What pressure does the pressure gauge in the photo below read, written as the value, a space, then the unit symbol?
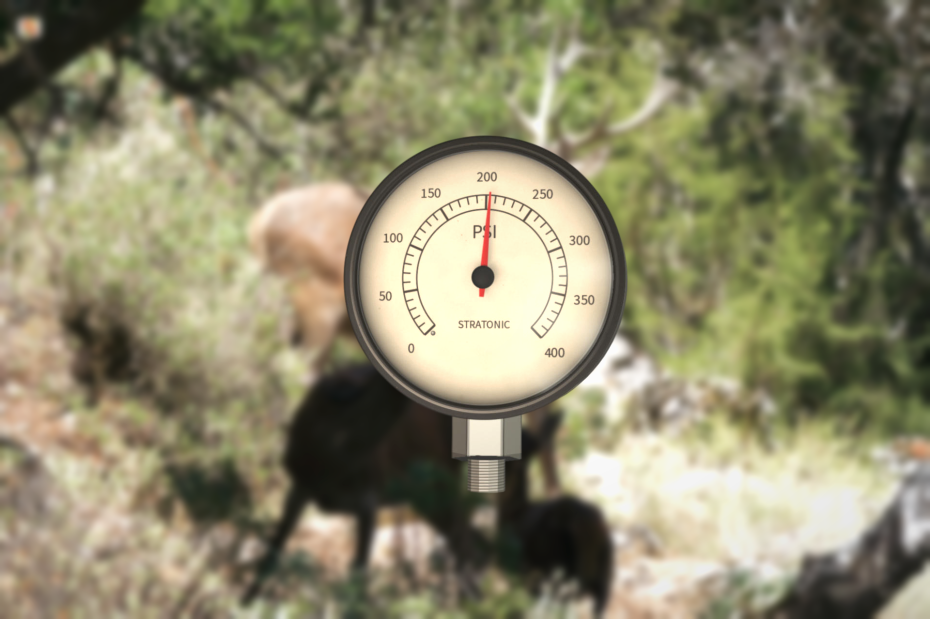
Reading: 205 psi
